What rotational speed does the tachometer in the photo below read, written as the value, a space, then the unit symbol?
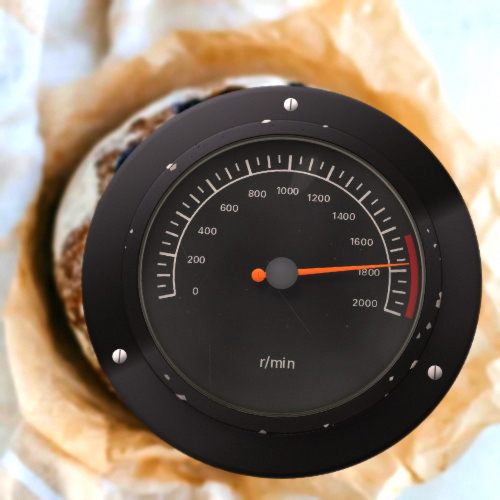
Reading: 1775 rpm
